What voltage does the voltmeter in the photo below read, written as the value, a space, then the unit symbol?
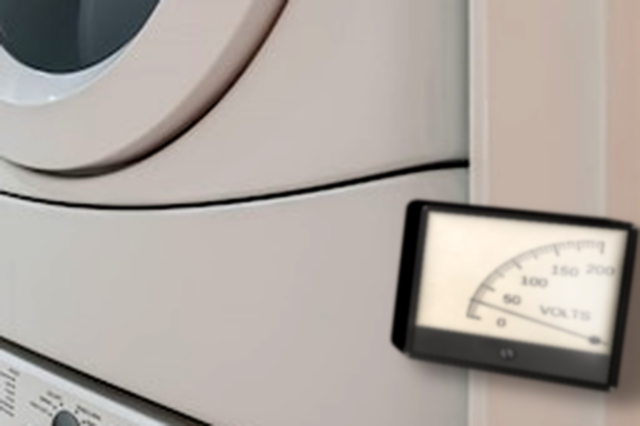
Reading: 25 V
